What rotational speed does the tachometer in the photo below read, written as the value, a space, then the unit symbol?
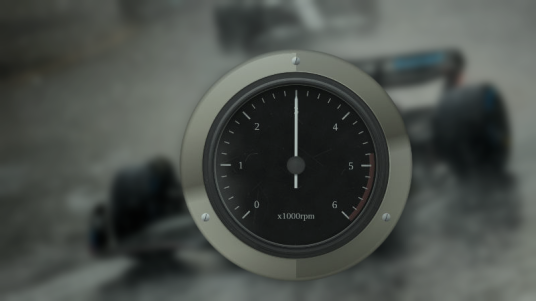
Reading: 3000 rpm
